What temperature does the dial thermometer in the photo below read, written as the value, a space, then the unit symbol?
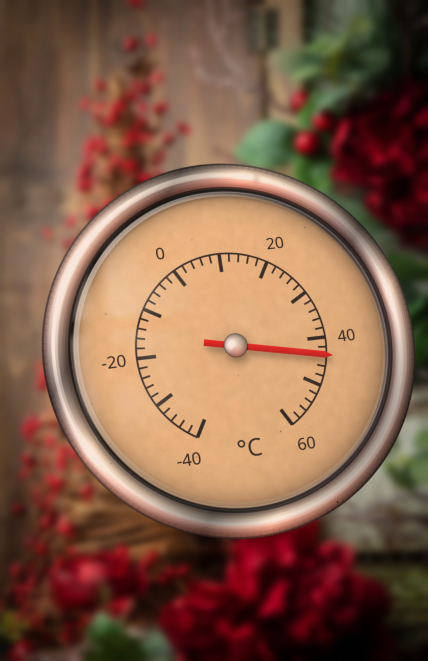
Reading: 44 °C
